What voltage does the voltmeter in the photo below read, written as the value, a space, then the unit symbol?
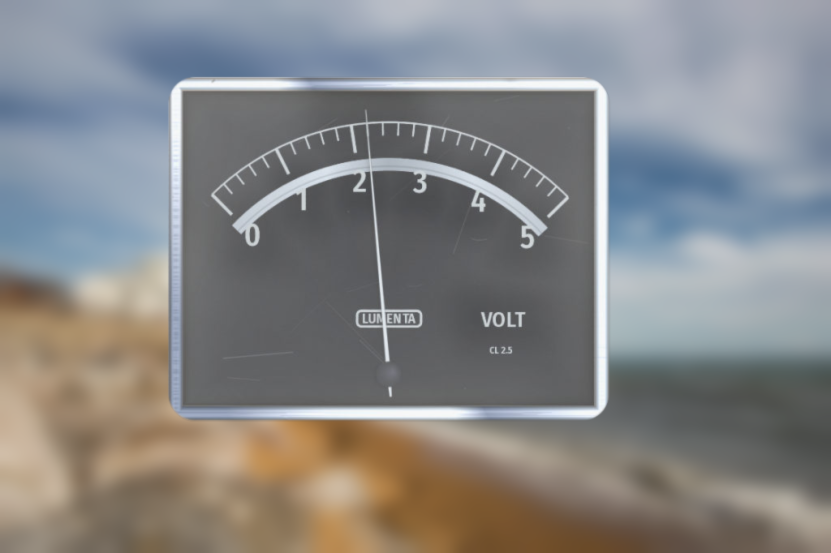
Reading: 2.2 V
